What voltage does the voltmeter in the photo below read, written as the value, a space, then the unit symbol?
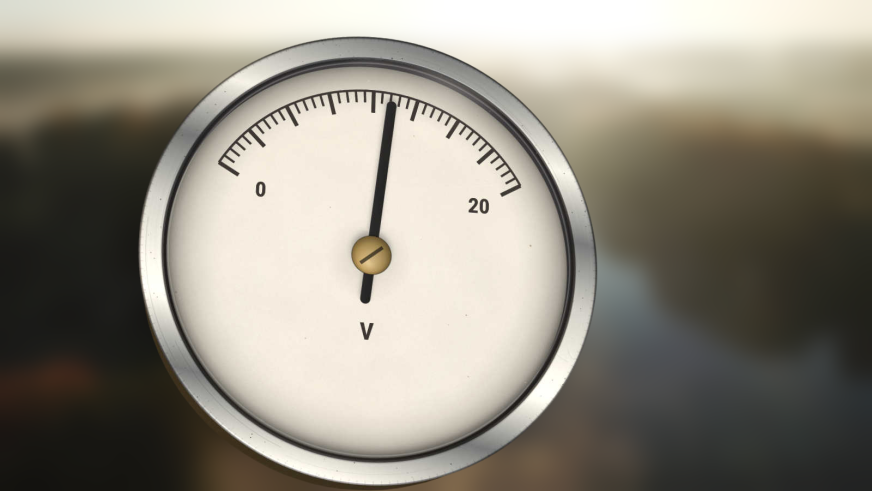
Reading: 11 V
